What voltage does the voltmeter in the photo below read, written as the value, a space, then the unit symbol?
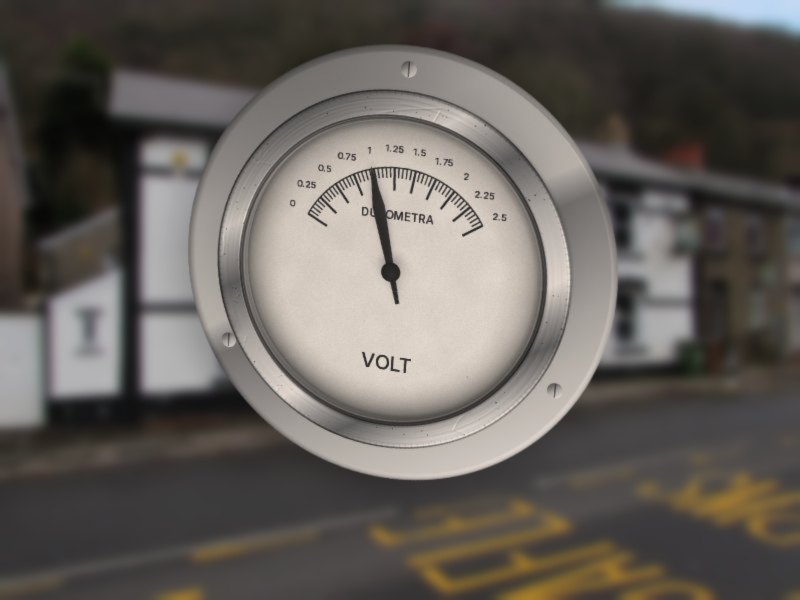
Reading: 1 V
